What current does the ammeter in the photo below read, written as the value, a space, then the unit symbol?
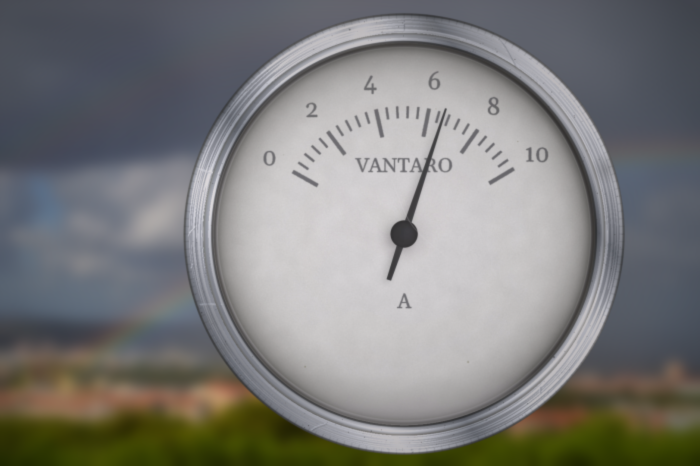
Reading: 6.6 A
